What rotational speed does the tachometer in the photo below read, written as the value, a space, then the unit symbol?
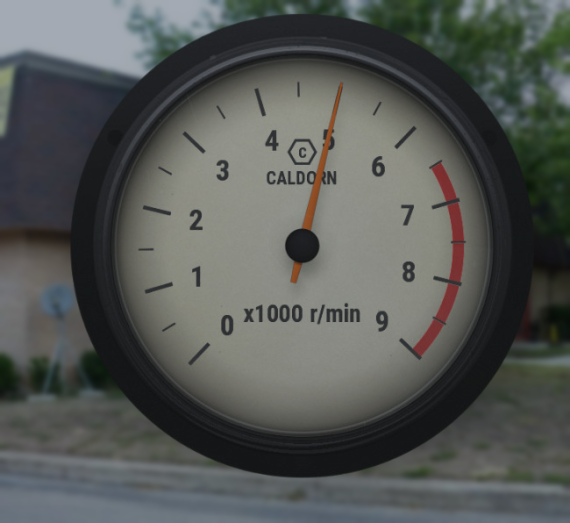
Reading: 5000 rpm
